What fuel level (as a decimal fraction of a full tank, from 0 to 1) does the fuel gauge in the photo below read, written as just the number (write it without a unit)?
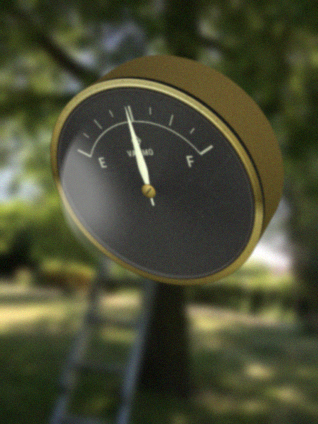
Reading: 0.5
